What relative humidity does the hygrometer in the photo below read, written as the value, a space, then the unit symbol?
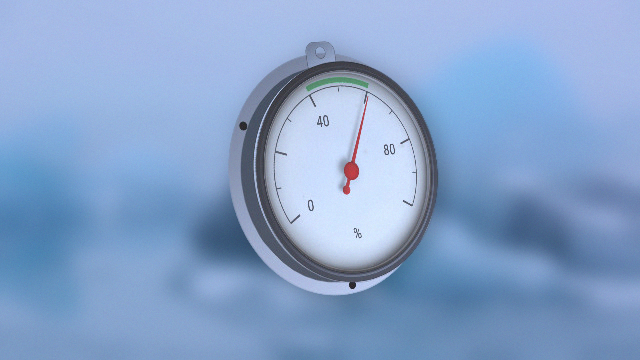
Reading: 60 %
